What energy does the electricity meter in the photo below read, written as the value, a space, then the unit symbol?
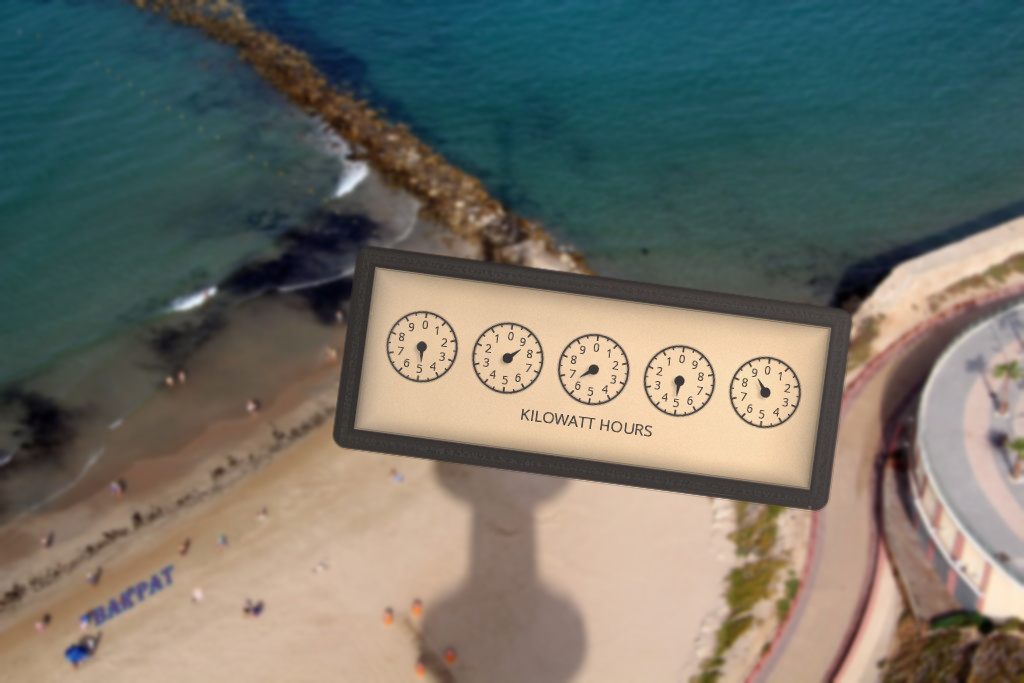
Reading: 48649 kWh
